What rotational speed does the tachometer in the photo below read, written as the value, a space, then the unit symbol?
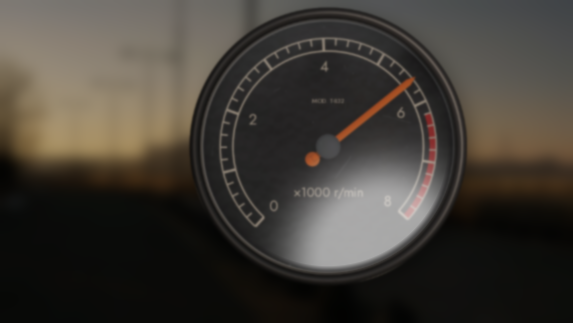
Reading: 5600 rpm
